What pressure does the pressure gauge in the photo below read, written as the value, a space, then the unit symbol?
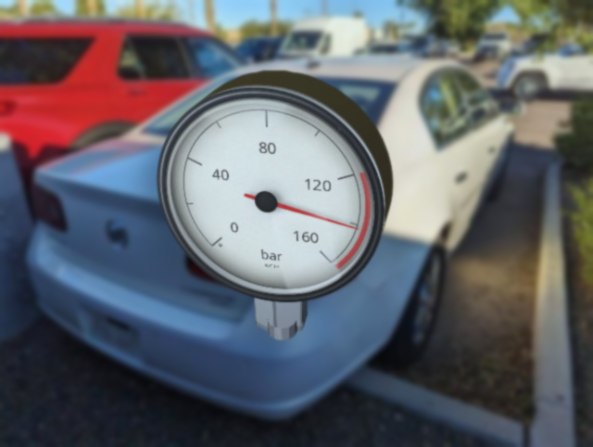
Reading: 140 bar
